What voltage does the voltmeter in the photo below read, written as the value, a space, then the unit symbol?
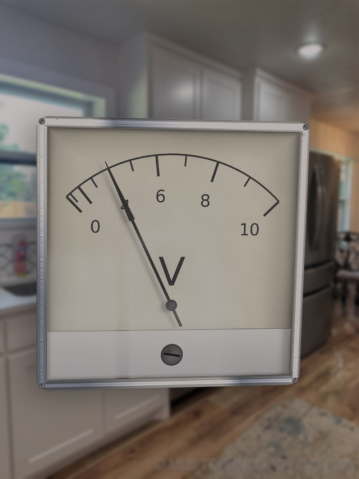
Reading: 4 V
